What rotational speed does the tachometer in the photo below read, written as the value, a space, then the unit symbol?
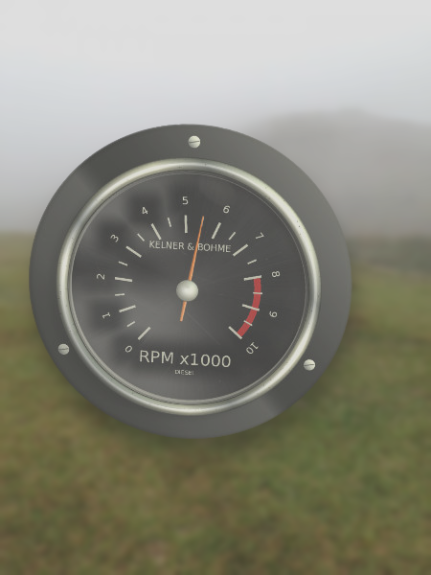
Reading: 5500 rpm
